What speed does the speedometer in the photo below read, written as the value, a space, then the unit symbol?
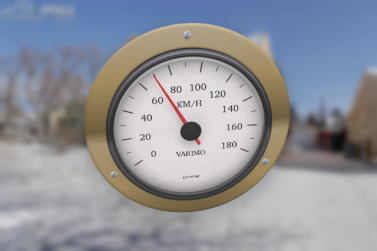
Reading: 70 km/h
